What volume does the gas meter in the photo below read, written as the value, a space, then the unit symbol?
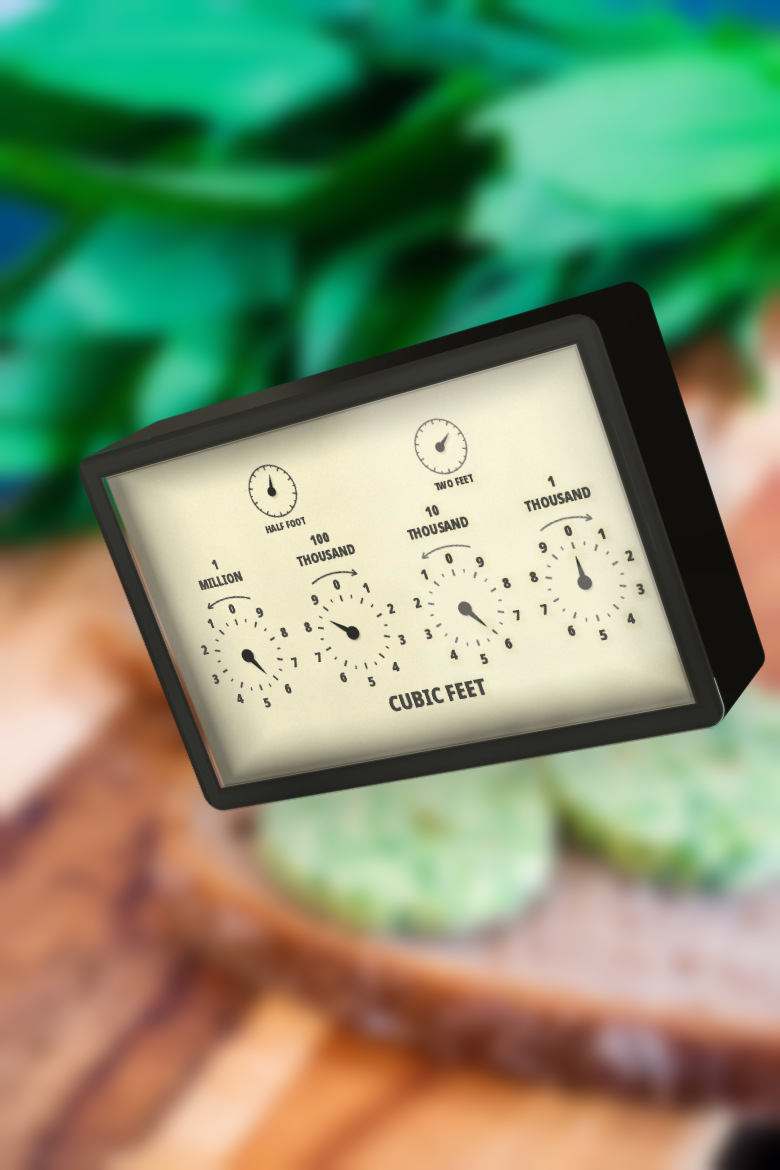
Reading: 586000 ft³
